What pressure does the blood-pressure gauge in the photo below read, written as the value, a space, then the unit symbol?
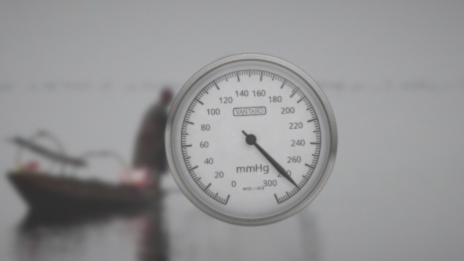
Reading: 280 mmHg
